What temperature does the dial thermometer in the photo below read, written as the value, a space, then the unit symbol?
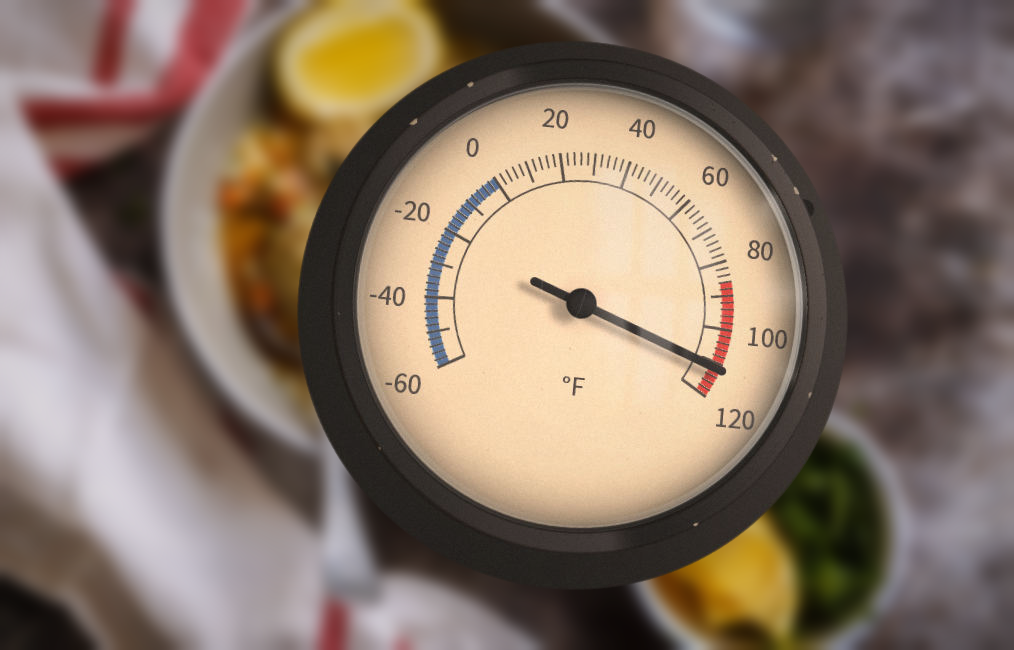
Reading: 112 °F
